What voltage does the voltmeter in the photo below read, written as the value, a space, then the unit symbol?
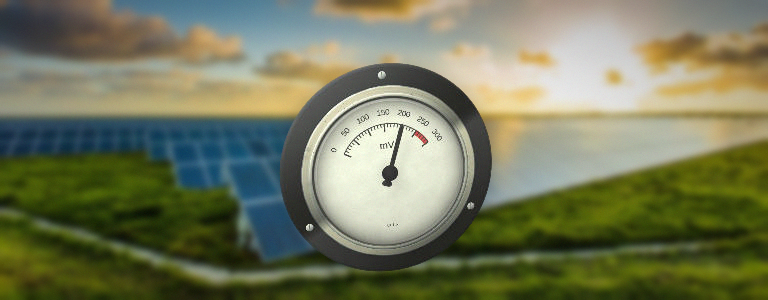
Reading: 200 mV
